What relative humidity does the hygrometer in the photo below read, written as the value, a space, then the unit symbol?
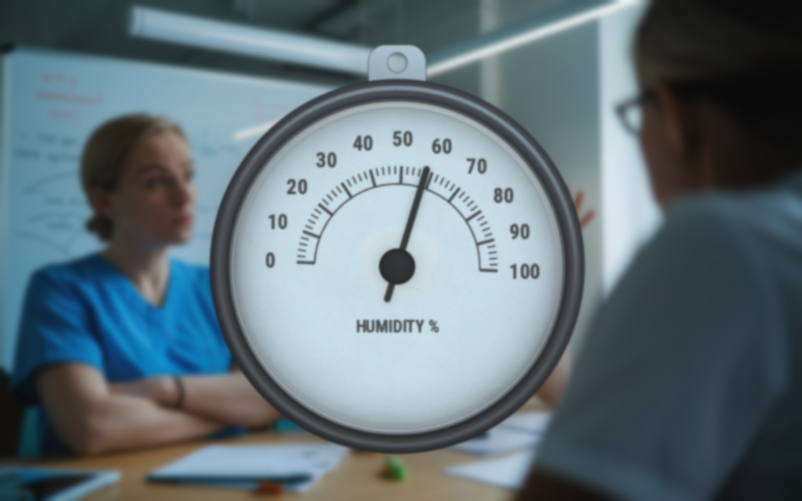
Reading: 58 %
